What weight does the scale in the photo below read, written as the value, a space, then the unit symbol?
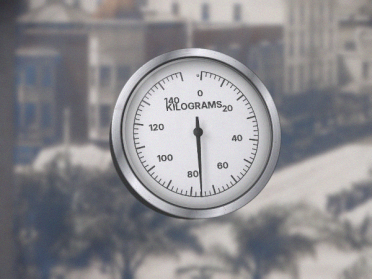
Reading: 76 kg
